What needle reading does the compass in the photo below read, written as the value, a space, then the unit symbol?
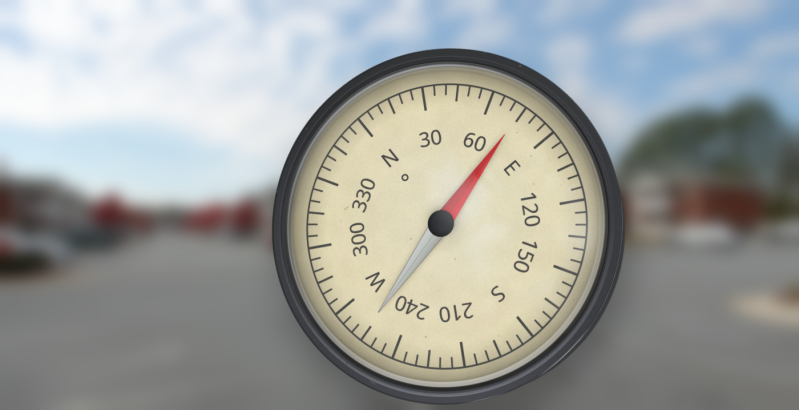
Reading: 75 °
